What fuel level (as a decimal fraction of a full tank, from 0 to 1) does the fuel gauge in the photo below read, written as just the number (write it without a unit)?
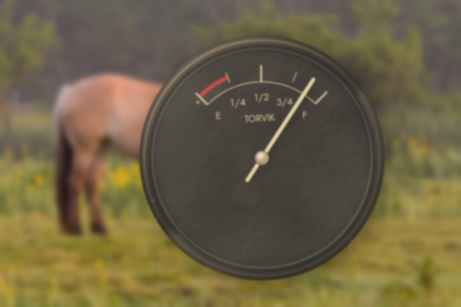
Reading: 0.875
